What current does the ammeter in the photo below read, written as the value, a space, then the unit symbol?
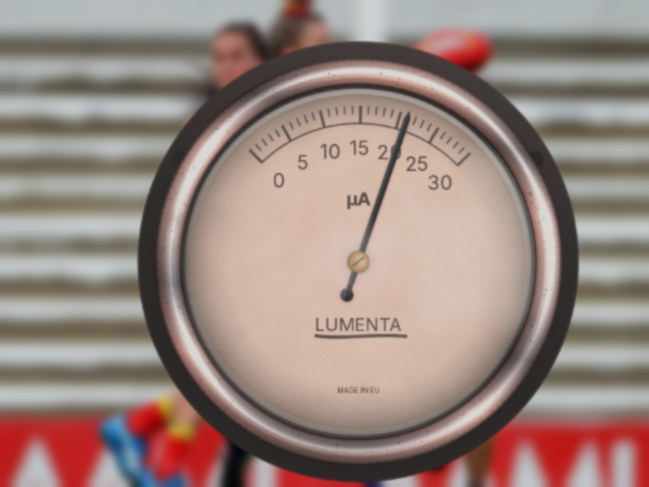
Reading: 21 µA
